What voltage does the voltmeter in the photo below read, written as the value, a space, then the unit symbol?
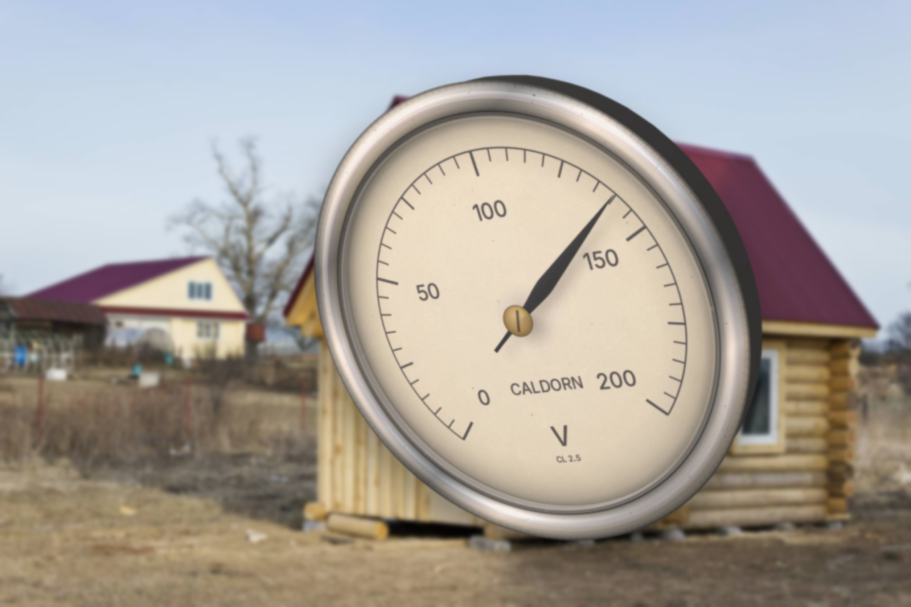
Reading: 140 V
